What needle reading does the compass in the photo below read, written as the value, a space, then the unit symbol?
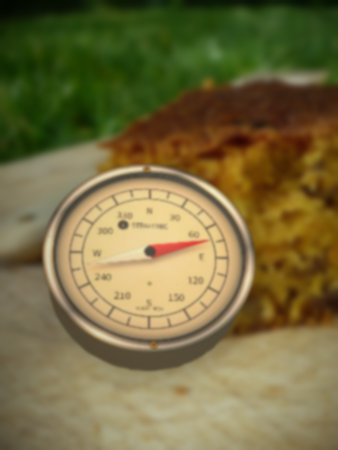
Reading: 75 °
